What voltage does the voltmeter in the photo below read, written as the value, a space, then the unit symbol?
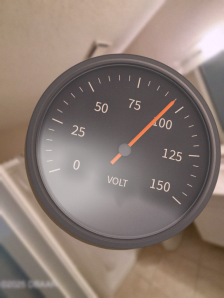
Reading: 95 V
